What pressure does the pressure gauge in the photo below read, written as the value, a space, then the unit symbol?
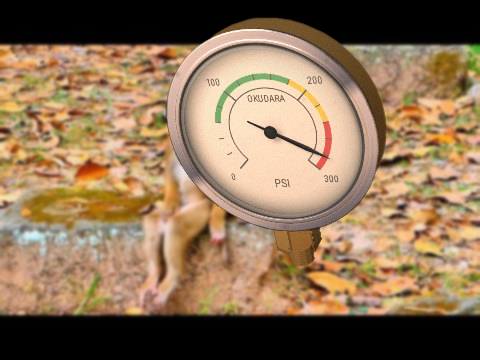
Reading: 280 psi
